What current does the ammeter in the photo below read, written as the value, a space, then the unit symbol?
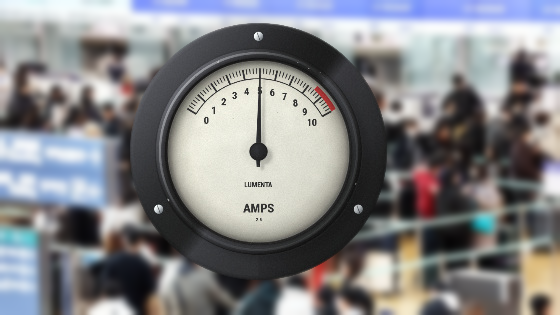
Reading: 5 A
